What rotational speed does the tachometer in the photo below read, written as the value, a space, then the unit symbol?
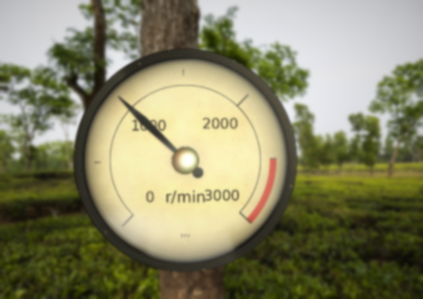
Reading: 1000 rpm
